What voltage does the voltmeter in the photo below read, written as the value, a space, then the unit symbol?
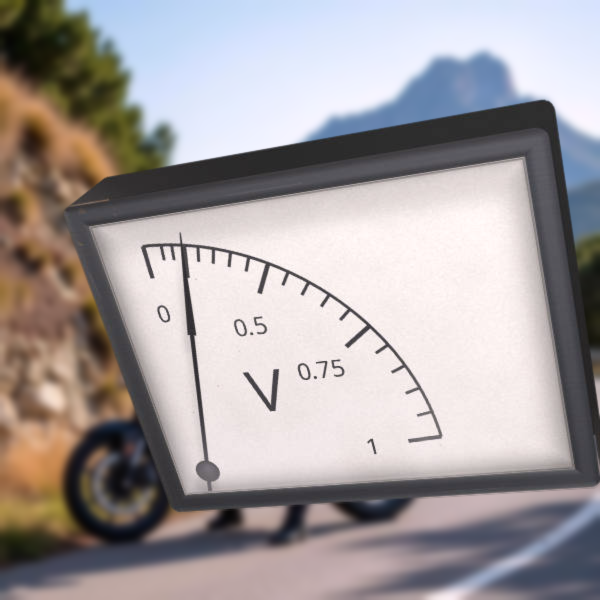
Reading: 0.25 V
